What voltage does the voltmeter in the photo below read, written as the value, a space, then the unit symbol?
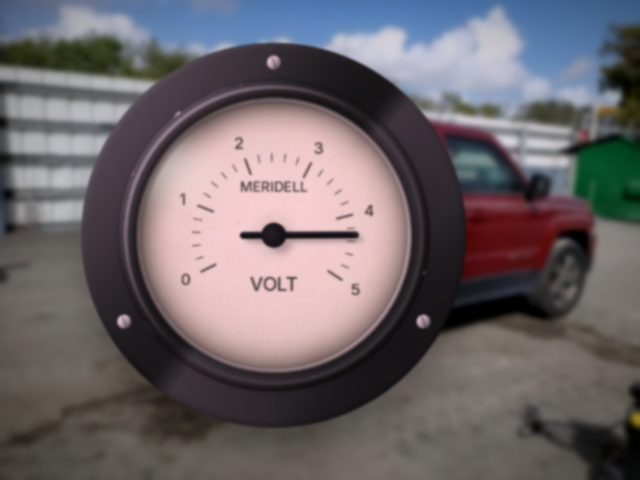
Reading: 4.3 V
